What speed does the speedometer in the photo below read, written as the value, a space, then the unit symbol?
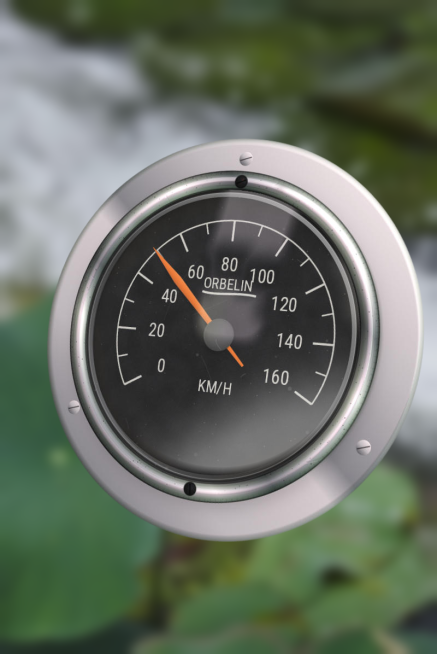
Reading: 50 km/h
